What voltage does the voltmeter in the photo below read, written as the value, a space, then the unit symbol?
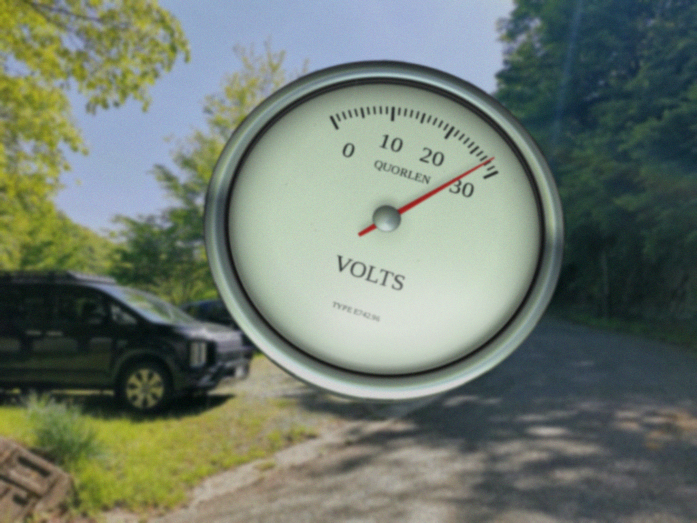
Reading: 28 V
